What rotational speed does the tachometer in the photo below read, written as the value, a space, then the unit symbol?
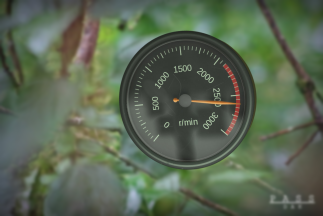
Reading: 2600 rpm
